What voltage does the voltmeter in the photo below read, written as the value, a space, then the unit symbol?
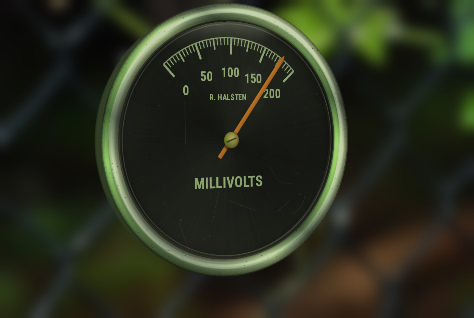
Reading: 175 mV
